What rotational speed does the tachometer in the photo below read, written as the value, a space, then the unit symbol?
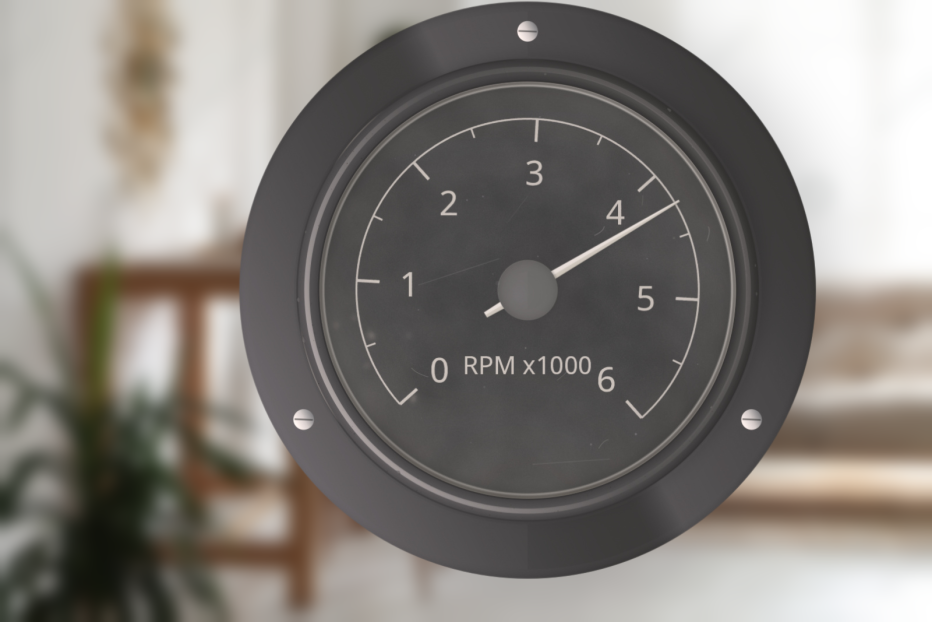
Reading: 4250 rpm
